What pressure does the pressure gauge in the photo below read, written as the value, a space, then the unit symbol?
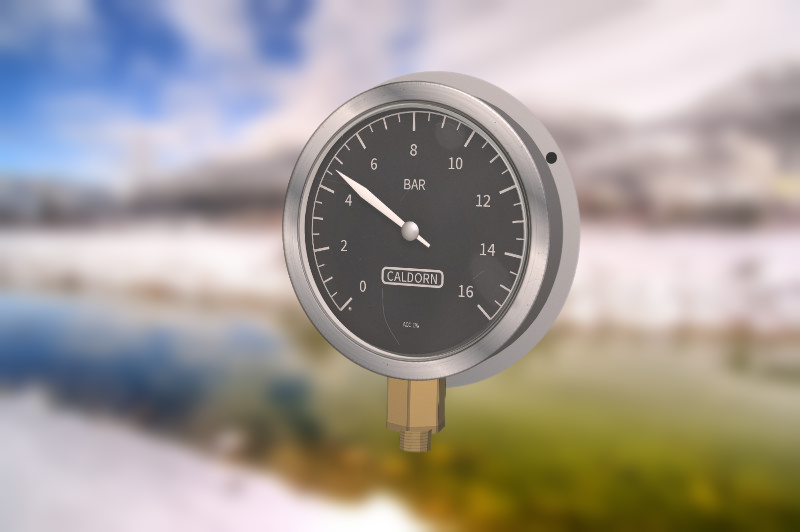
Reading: 4.75 bar
